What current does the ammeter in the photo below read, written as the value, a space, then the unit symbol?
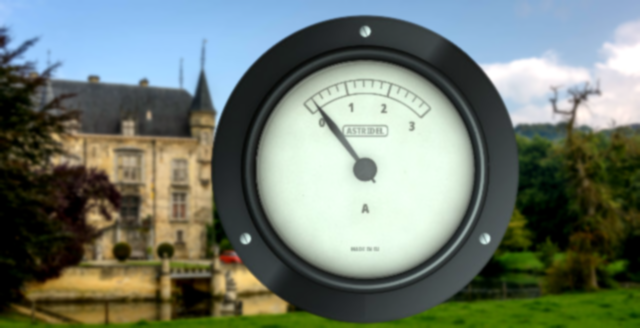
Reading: 0.2 A
